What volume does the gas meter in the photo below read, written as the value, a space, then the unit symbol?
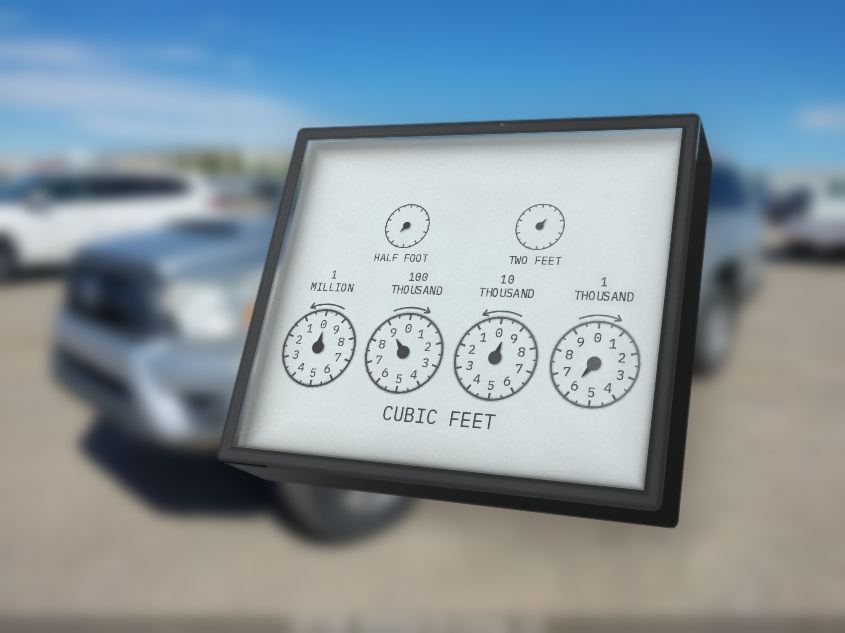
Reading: 989600 ft³
